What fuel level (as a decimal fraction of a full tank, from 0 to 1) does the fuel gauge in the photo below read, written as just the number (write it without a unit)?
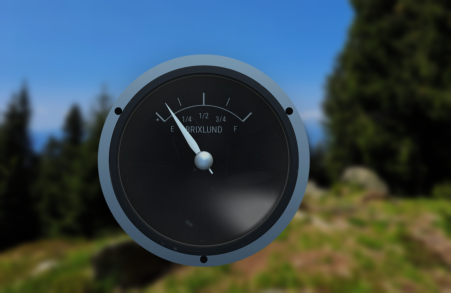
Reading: 0.125
